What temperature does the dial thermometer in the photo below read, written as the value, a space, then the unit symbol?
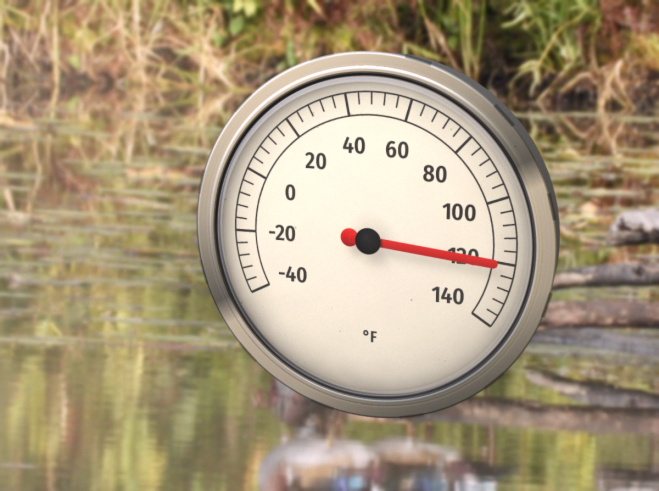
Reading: 120 °F
